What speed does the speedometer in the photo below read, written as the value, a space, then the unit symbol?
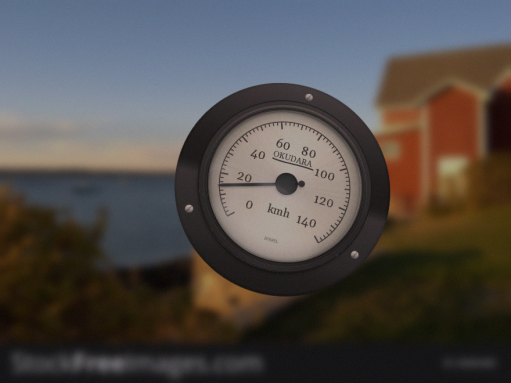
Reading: 14 km/h
